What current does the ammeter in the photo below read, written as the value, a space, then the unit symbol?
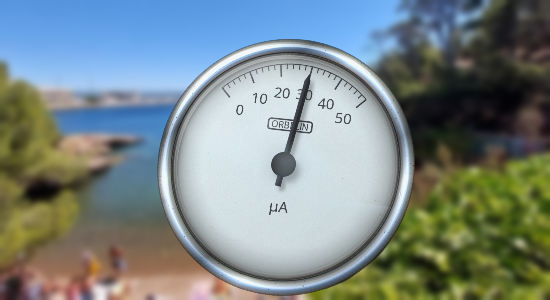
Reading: 30 µA
